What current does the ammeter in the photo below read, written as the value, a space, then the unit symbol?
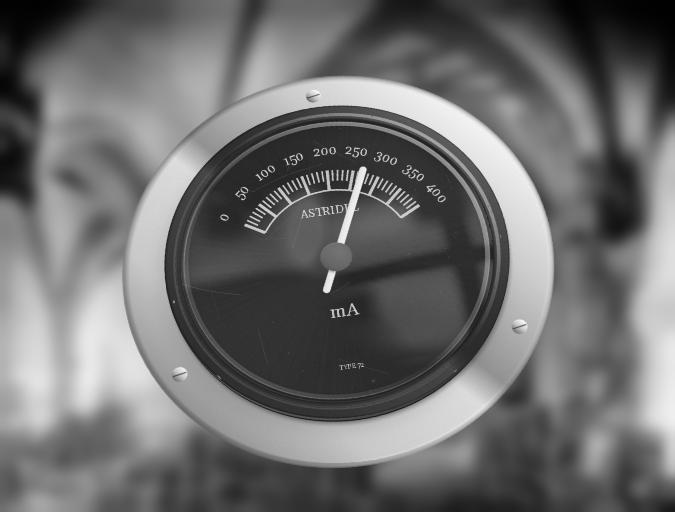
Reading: 270 mA
